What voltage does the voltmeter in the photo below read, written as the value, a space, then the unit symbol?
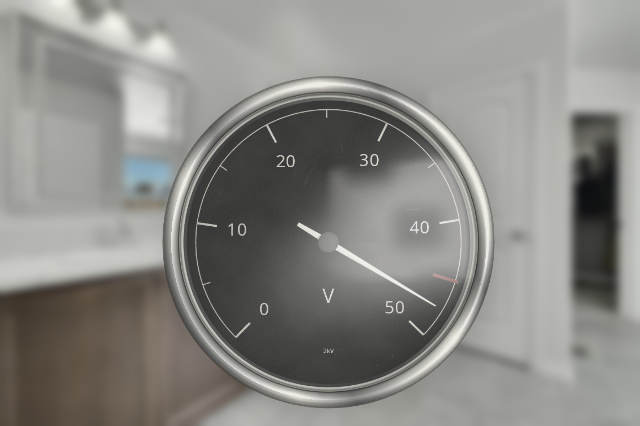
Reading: 47.5 V
